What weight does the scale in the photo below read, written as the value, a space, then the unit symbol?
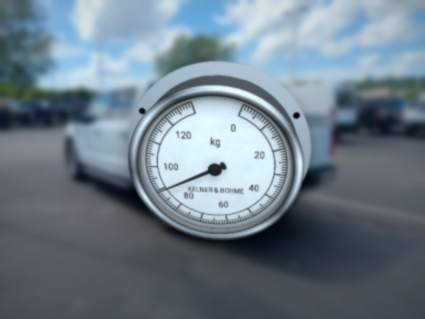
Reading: 90 kg
